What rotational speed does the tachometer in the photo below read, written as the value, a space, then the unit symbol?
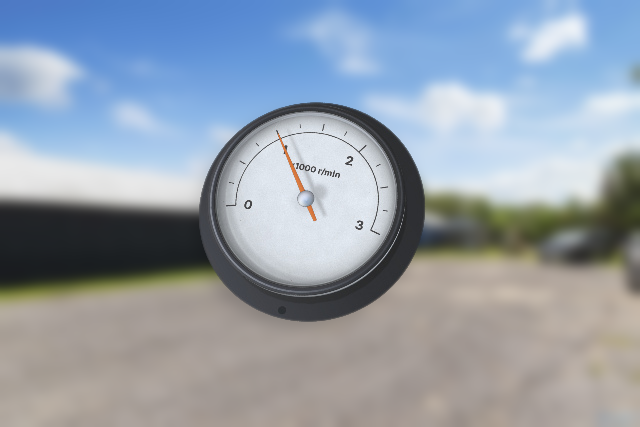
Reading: 1000 rpm
